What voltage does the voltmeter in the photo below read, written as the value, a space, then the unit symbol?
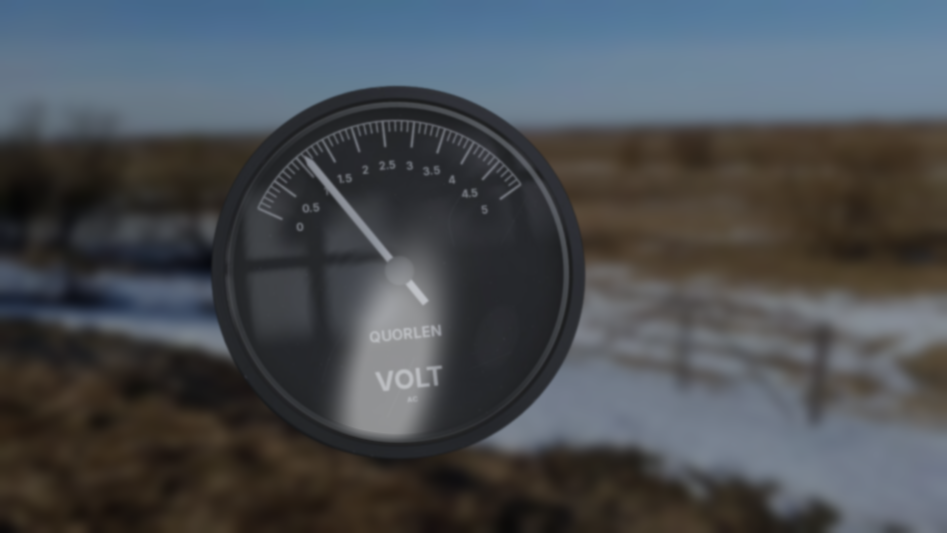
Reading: 1.1 V
